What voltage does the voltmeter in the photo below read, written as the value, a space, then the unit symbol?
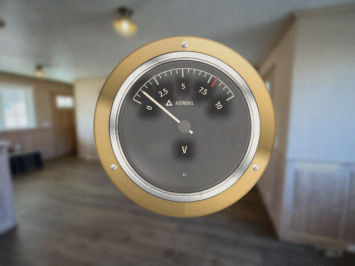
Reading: 1 V
